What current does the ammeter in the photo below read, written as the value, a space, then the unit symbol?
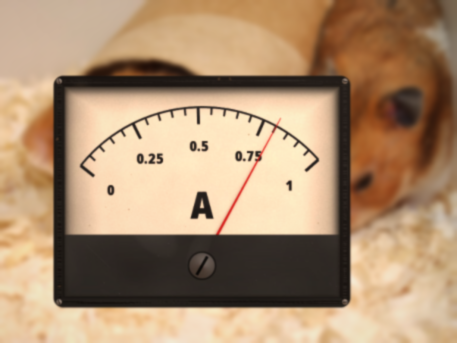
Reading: 0.8 A
